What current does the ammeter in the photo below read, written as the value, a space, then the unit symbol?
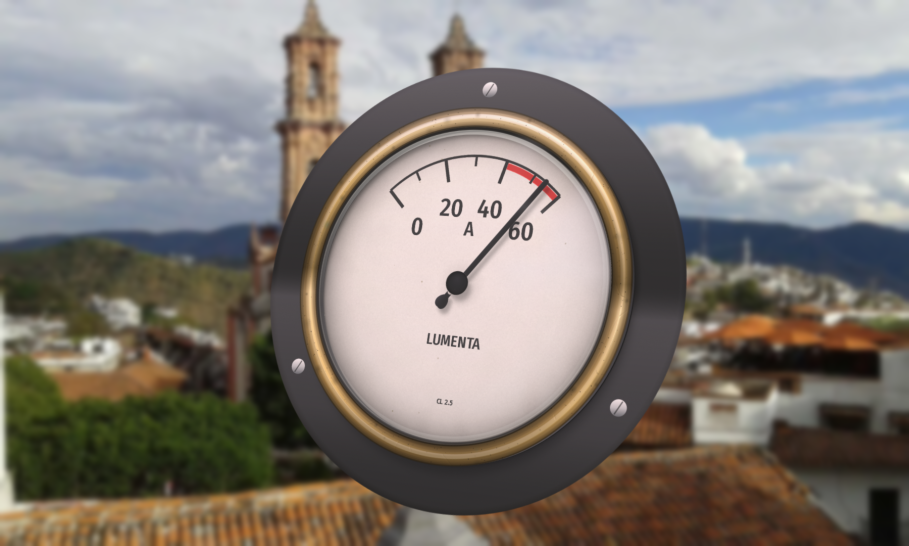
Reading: 55 A
